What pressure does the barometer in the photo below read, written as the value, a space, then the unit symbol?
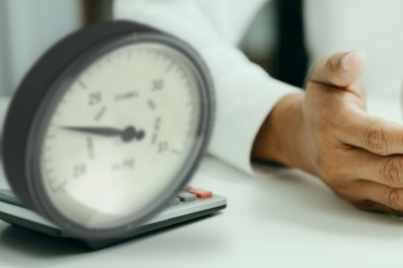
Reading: 28.6 inHg
